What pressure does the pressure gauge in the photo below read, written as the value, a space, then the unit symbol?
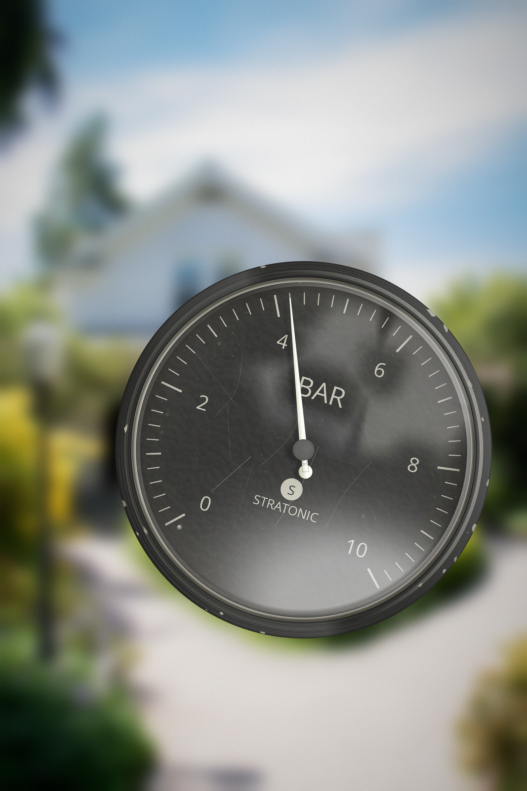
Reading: 4.2 bar
